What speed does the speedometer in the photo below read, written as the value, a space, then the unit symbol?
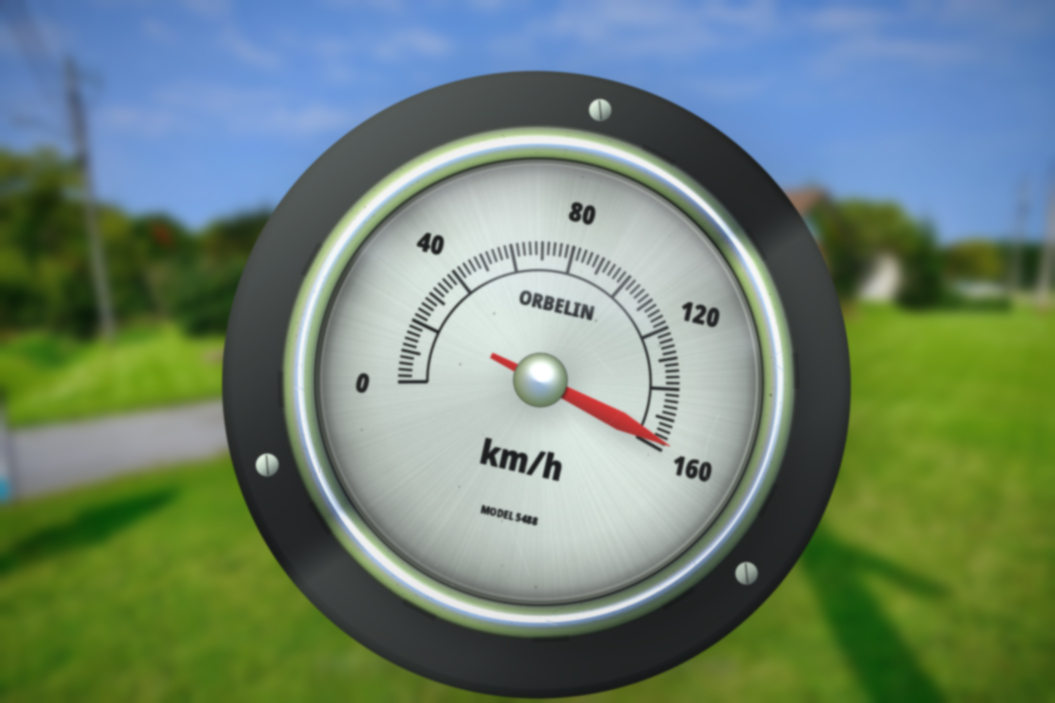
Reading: 158 km/h
